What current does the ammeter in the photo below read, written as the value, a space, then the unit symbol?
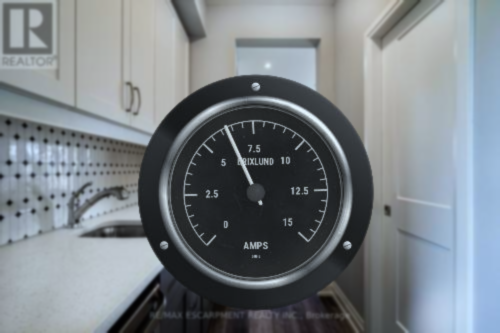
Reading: 6.25 A
